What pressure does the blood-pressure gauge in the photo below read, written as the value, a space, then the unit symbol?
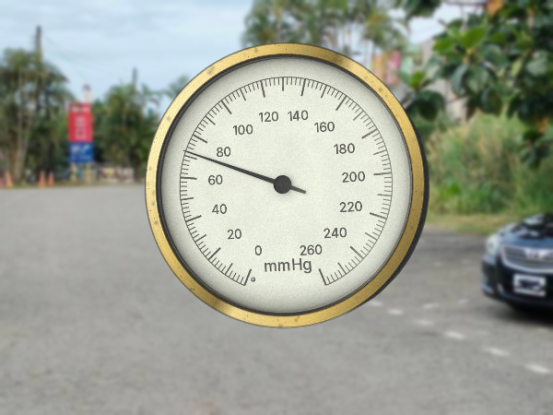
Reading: 72 mmHg
